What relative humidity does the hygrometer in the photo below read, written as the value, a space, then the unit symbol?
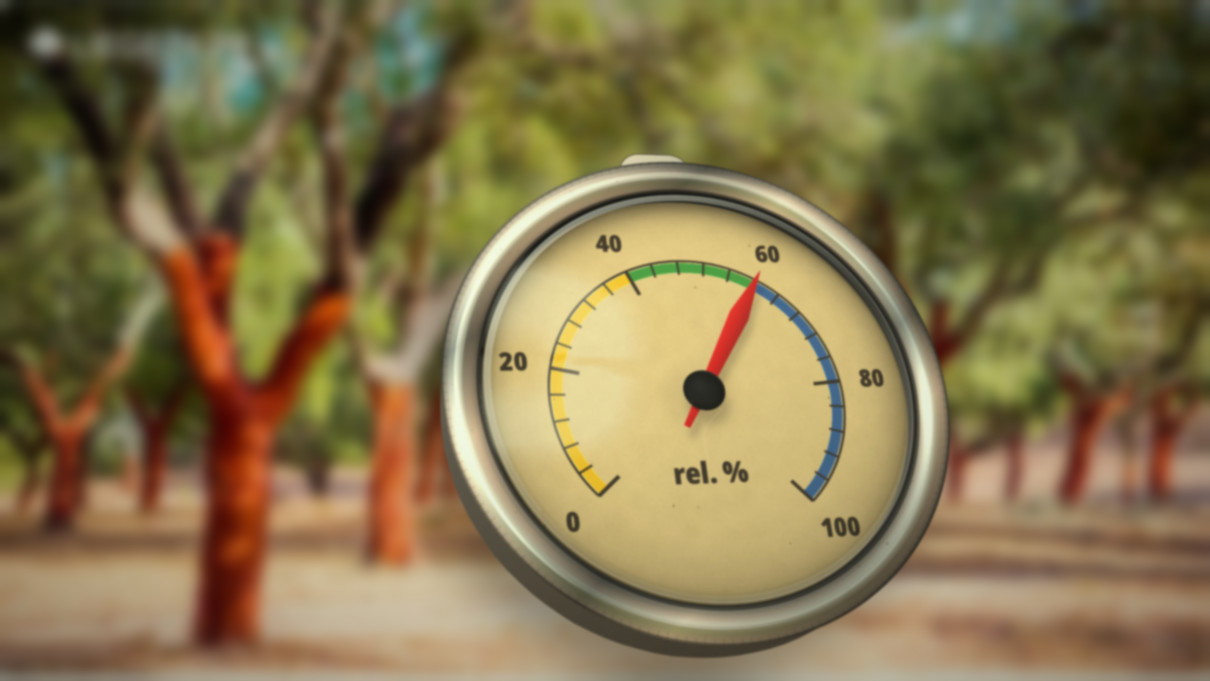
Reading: 60 %
